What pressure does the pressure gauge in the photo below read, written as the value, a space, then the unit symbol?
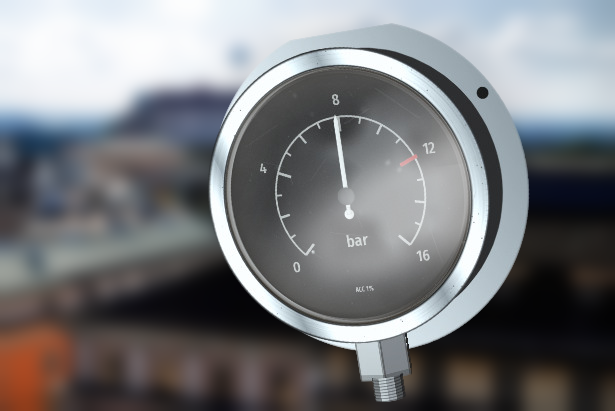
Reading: 8 bar
